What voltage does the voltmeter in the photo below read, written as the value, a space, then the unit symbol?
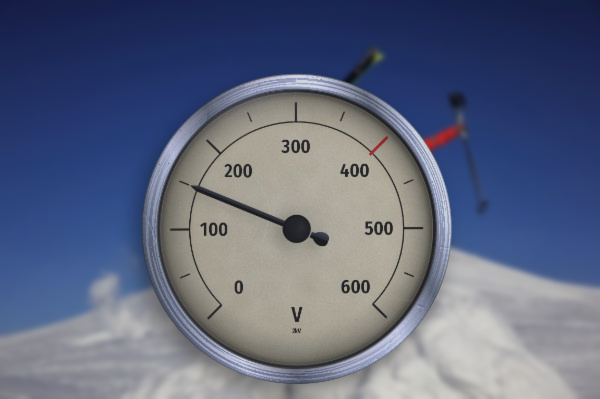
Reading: 150 V
